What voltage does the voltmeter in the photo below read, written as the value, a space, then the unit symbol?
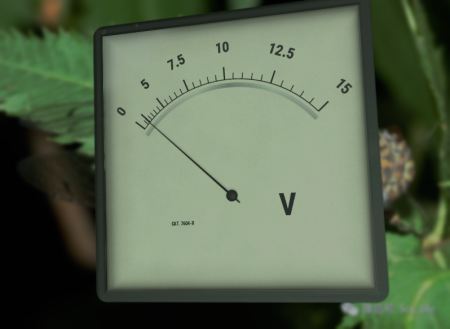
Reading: 2.5 V
